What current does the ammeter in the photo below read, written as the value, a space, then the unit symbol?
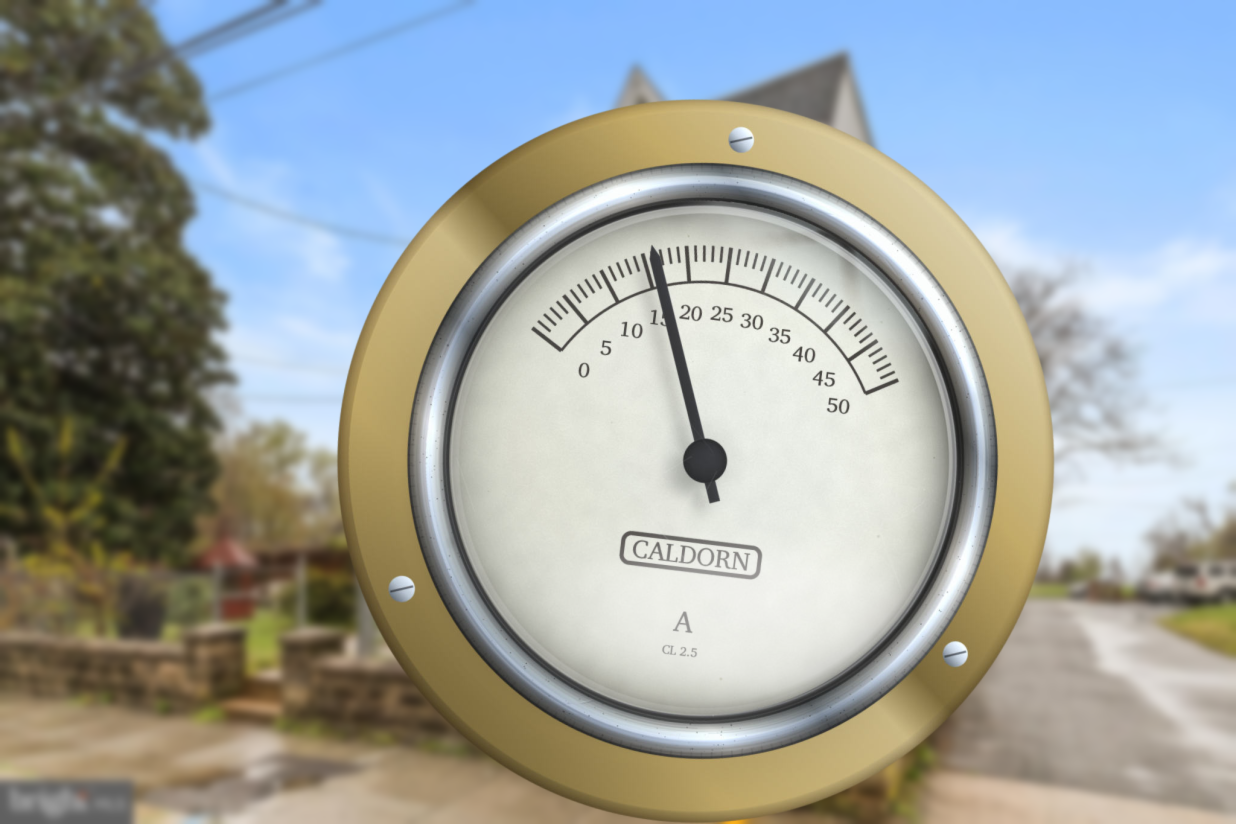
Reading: 16 A
